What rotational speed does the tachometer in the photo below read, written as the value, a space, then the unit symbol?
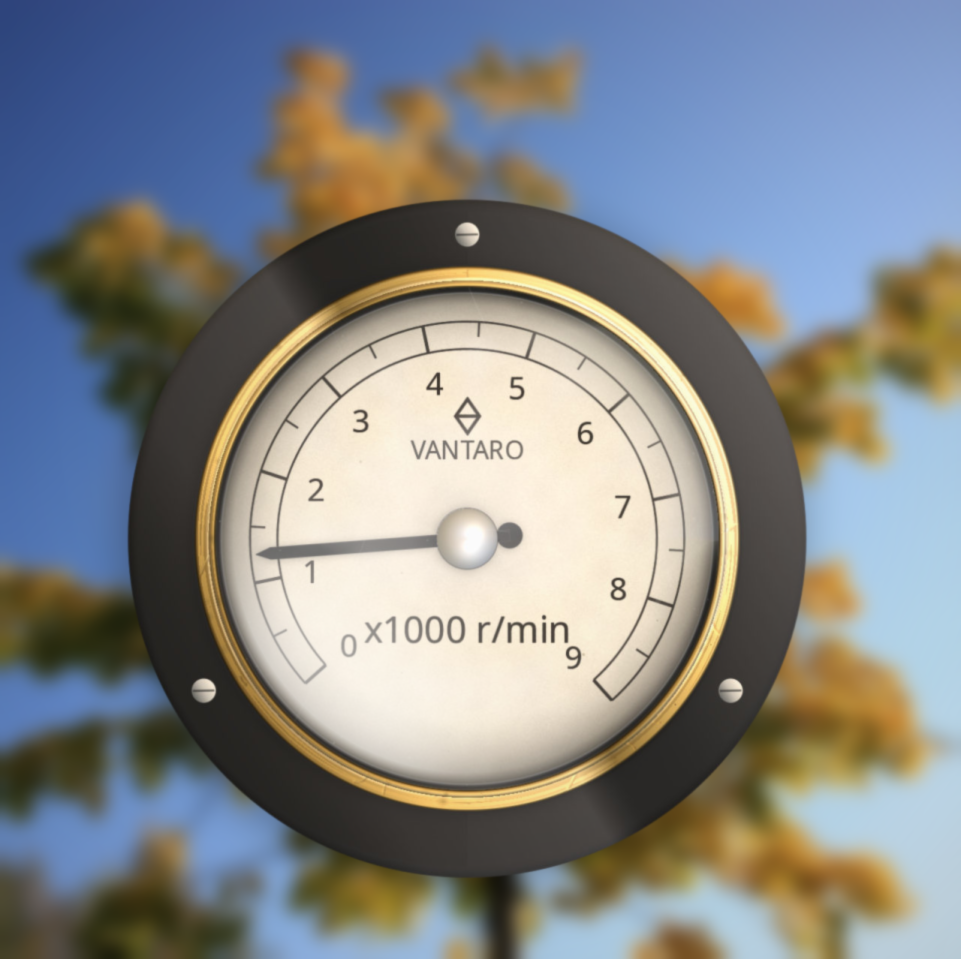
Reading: 1250 rpm
